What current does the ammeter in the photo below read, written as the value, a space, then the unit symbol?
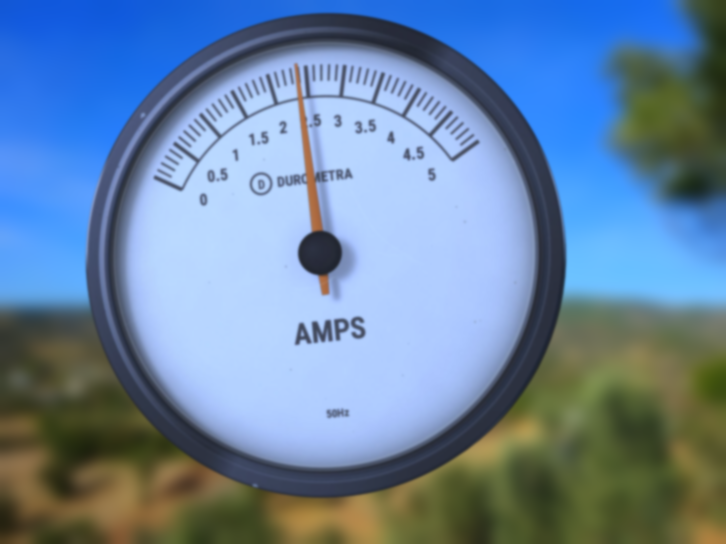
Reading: 2.4 A
